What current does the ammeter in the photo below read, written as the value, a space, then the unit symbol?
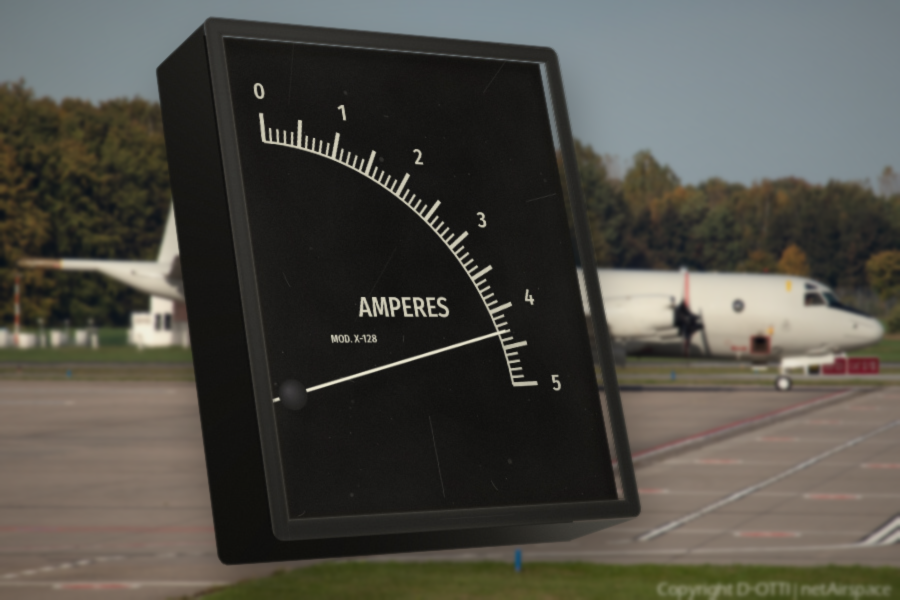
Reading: 4.3 A
